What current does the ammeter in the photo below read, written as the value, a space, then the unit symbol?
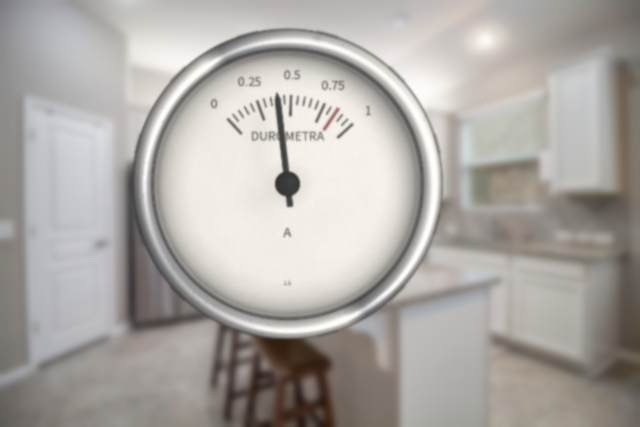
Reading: 0.4 A
